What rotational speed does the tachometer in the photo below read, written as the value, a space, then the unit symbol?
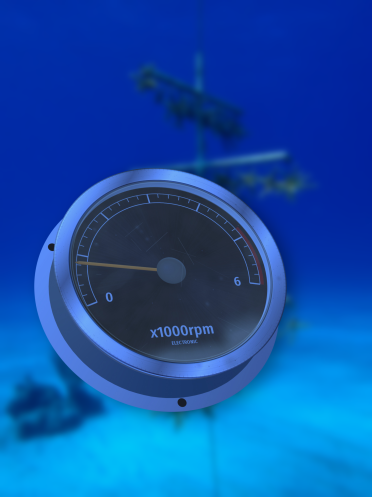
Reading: 800 rpm
